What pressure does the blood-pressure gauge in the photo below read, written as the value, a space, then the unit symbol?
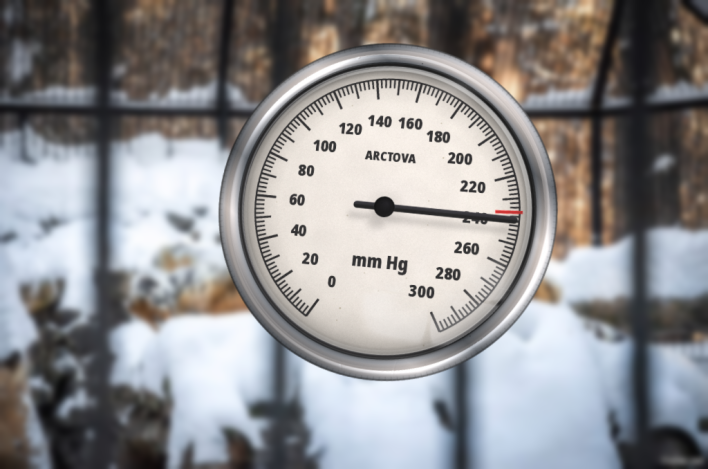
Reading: 240 mmHg
